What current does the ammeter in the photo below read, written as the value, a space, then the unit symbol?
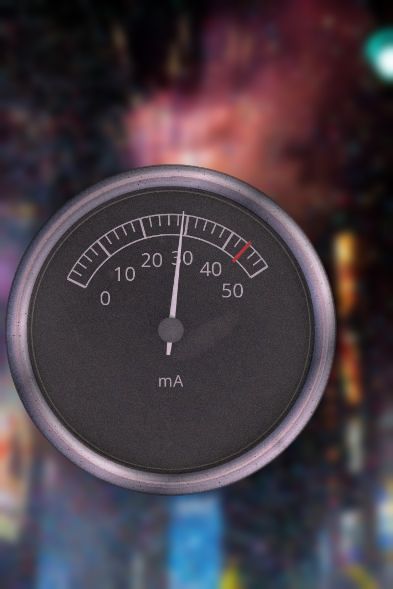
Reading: 29 mA
